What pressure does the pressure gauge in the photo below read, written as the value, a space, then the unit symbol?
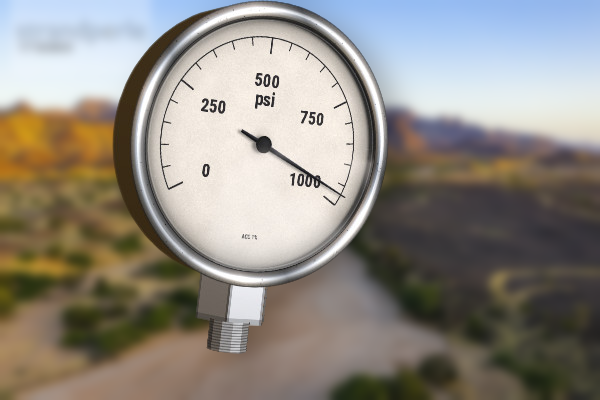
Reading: 975 psi
